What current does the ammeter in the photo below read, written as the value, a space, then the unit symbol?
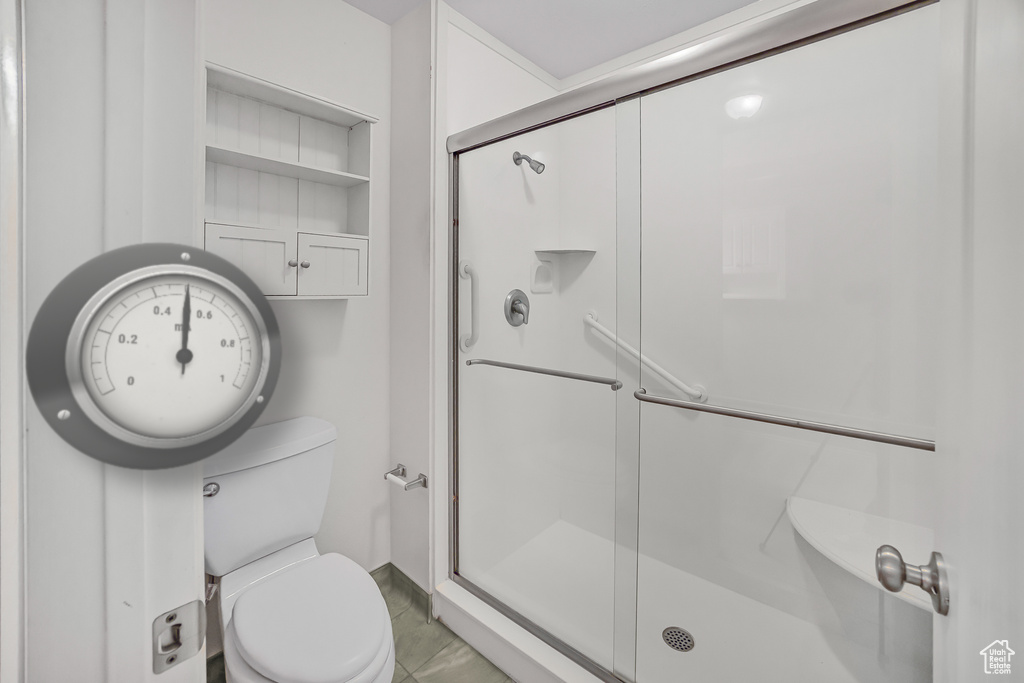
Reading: 0.5 mA
